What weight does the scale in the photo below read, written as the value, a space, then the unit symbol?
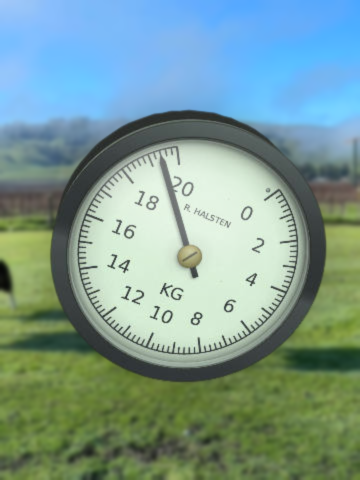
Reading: 19.4 kg
